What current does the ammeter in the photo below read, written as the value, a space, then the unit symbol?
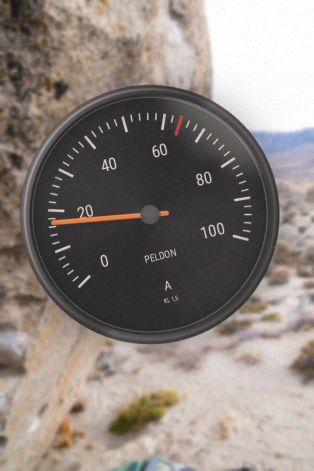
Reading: 17 A
